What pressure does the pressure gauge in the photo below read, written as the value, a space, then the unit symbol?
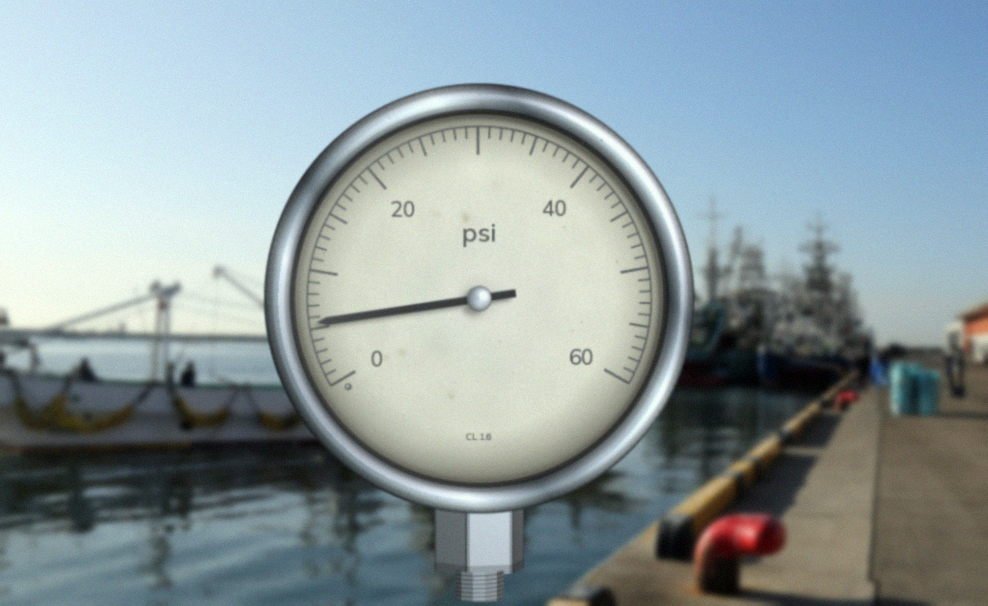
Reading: 5.5 psi
